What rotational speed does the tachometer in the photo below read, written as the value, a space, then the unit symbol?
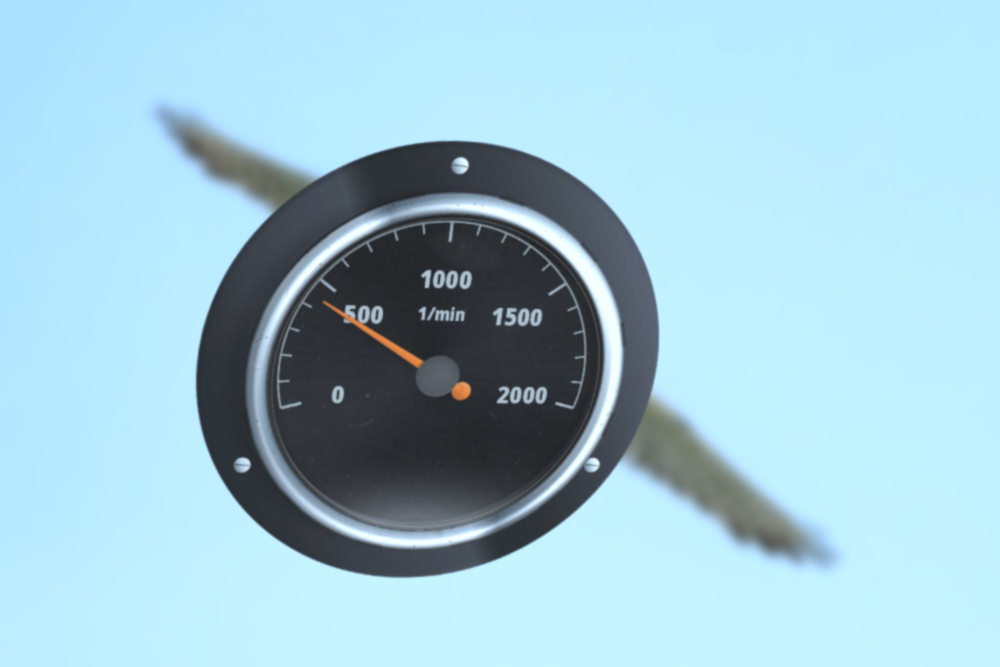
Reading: 450 rpm
